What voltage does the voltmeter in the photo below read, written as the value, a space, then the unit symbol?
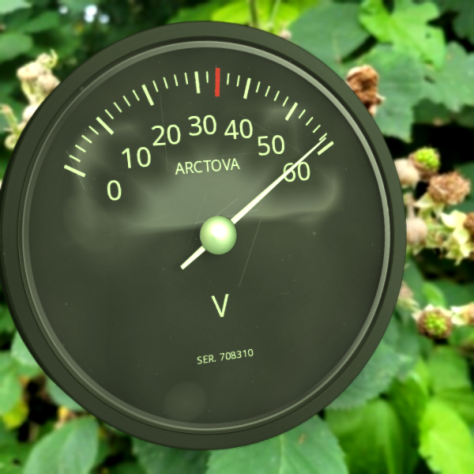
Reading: 58 V
